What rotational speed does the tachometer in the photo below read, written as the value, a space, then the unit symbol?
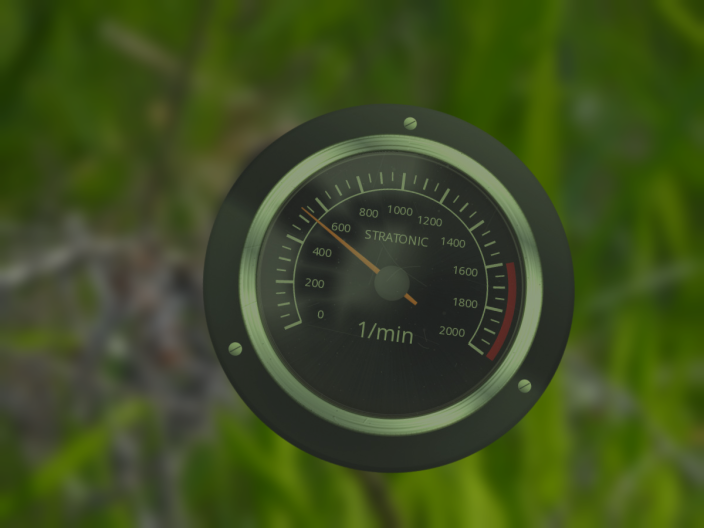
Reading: 525 rpm
